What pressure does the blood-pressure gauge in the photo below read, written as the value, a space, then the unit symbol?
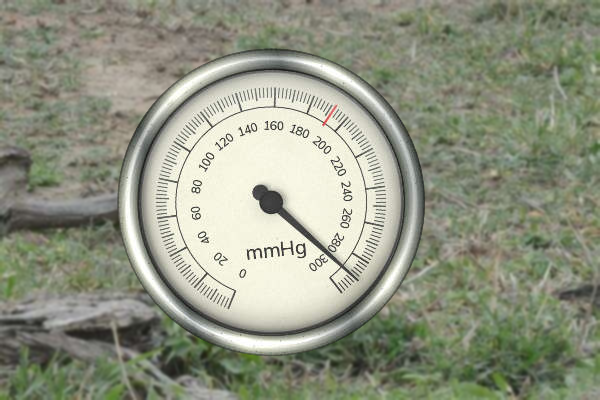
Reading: 290 mmHg
